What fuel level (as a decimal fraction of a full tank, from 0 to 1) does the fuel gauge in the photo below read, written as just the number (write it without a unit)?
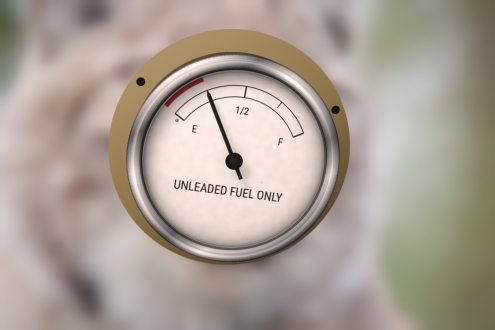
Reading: 0.25
